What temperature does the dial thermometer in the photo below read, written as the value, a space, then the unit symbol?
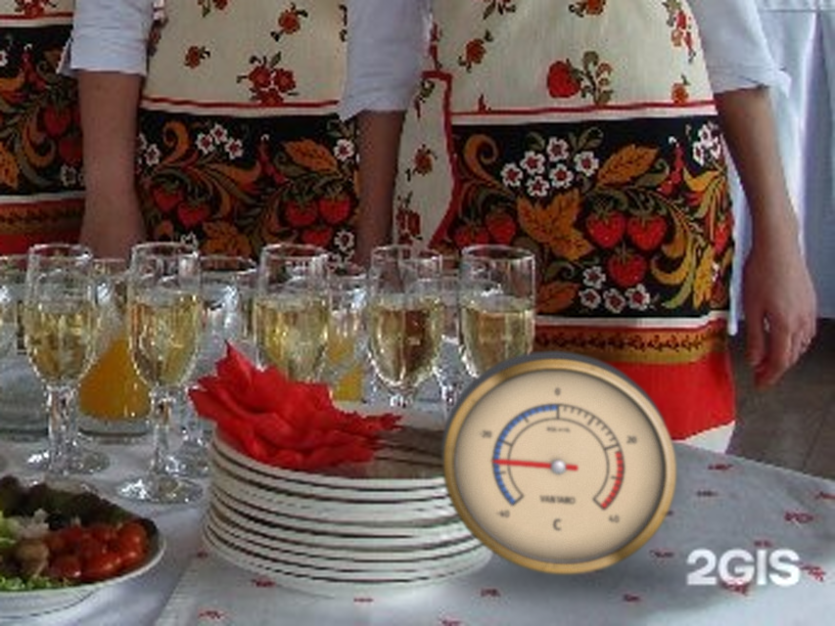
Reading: -26 °C
